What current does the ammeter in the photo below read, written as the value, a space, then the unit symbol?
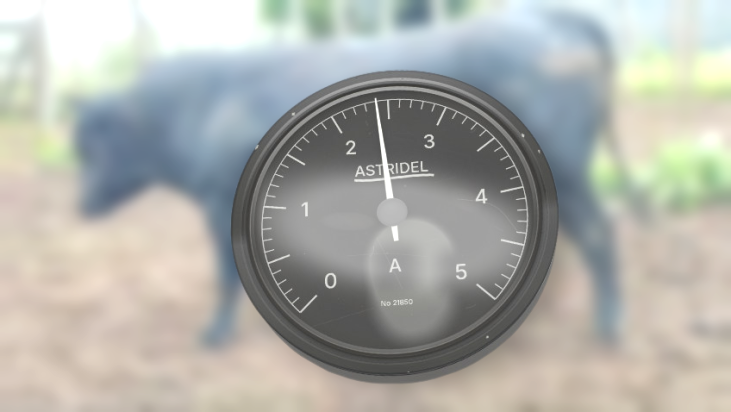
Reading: 2.4 A
